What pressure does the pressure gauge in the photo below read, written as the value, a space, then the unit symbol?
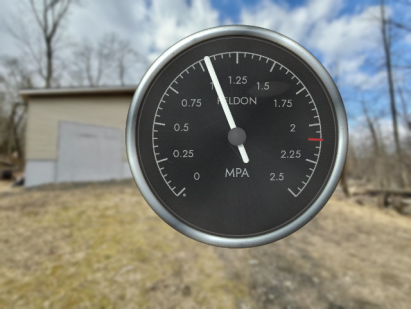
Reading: 1.05 MPa
